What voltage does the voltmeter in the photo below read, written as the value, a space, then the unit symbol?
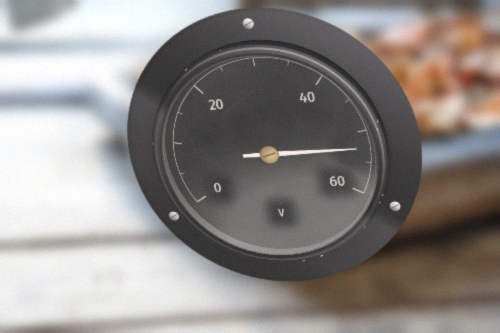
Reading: 52.5 V
